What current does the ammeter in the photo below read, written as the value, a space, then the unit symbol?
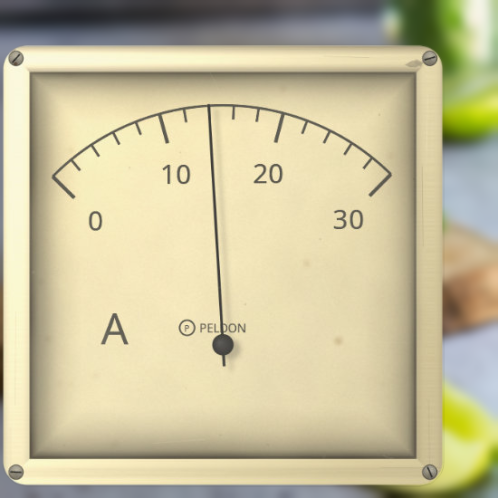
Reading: 14 A
